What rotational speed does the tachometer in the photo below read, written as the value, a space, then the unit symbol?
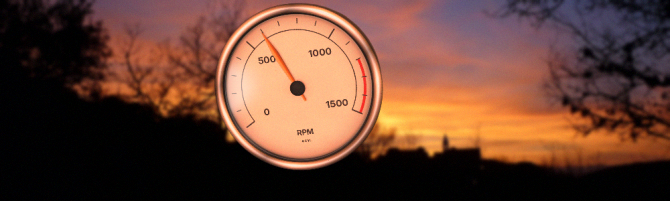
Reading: 600 rpm
